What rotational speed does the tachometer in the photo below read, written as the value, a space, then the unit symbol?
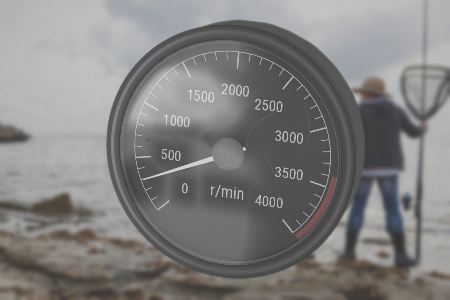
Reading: 300 rpm
